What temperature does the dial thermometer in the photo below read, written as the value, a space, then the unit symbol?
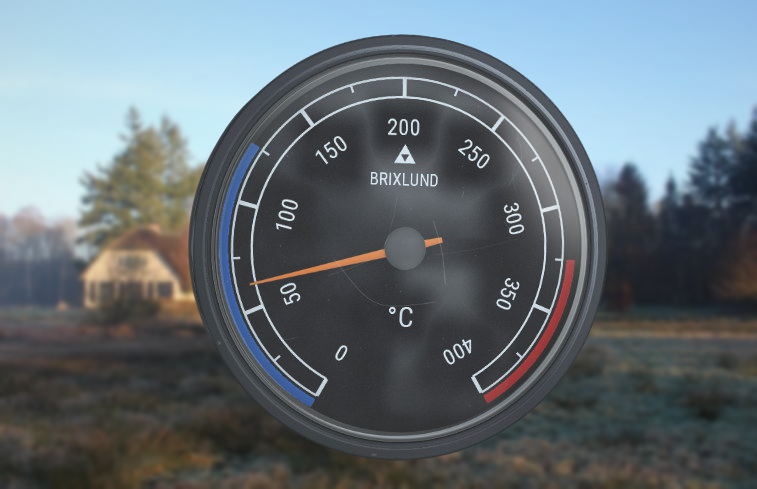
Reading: 62.5 °C
